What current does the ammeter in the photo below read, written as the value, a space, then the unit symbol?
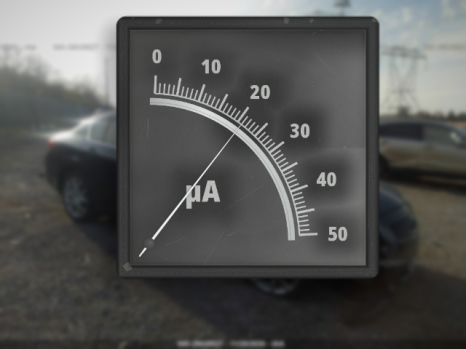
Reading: 21 µA
